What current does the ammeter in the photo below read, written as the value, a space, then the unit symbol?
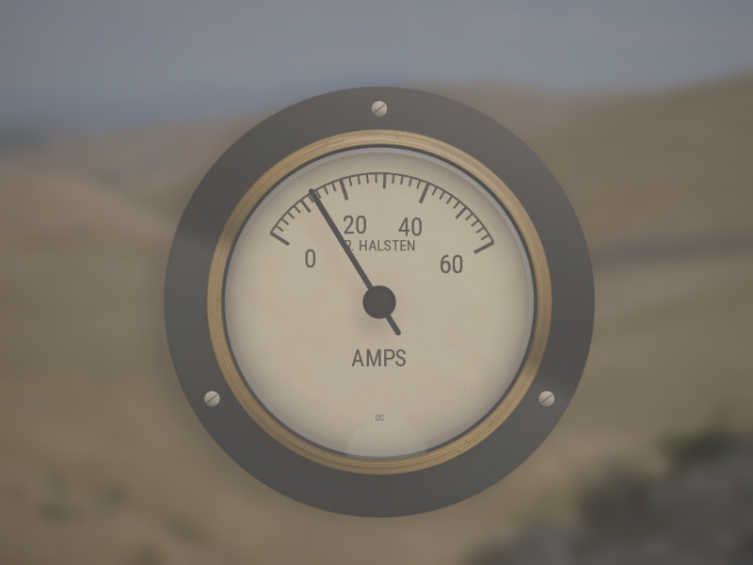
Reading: 13 A
